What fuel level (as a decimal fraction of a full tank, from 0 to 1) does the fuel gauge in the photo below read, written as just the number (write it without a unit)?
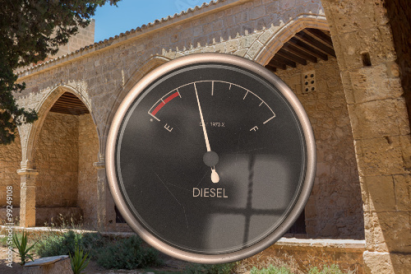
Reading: 0.375
